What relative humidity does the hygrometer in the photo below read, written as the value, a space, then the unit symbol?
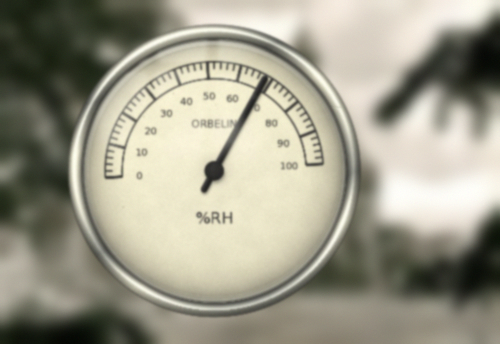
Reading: 68 %
